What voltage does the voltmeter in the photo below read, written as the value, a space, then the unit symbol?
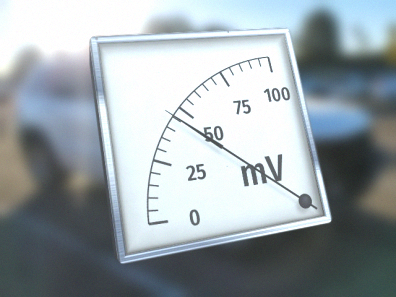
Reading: 45 mV
